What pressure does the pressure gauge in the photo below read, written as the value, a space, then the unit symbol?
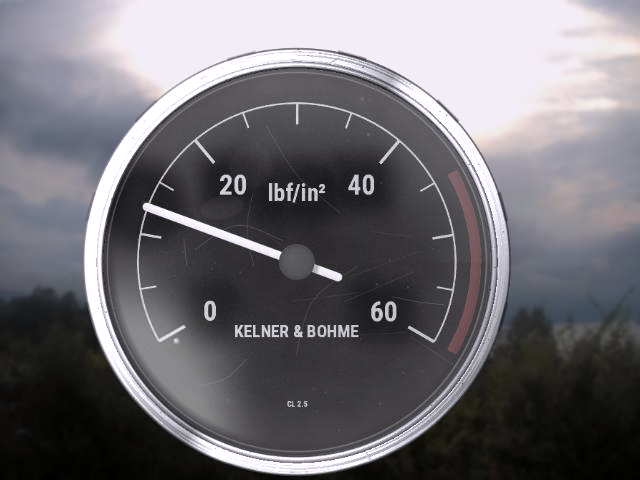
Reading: 12.5 psi
